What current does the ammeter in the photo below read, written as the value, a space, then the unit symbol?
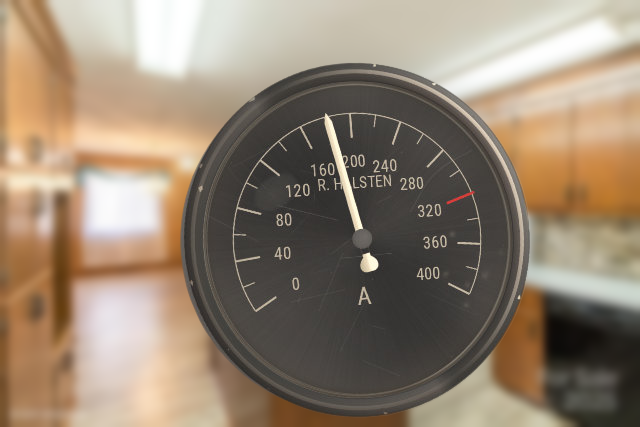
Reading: 180 A
